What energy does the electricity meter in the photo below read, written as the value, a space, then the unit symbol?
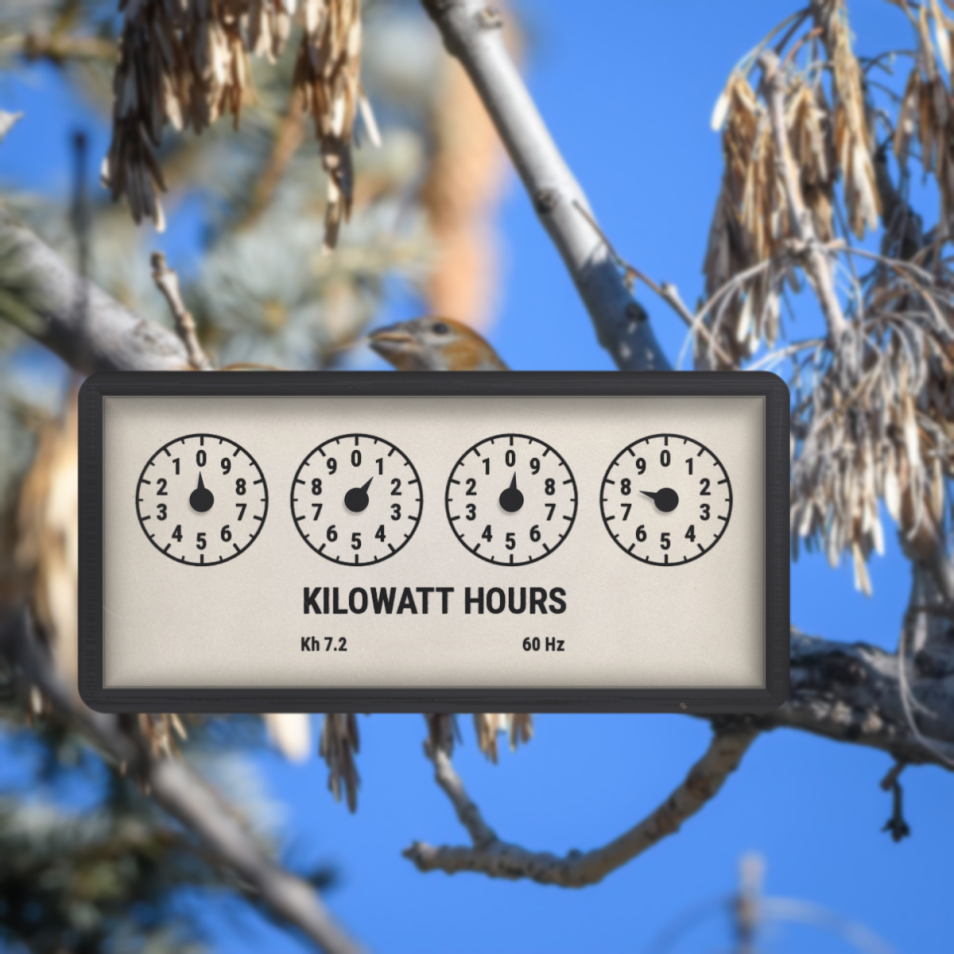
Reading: 98 kWh
